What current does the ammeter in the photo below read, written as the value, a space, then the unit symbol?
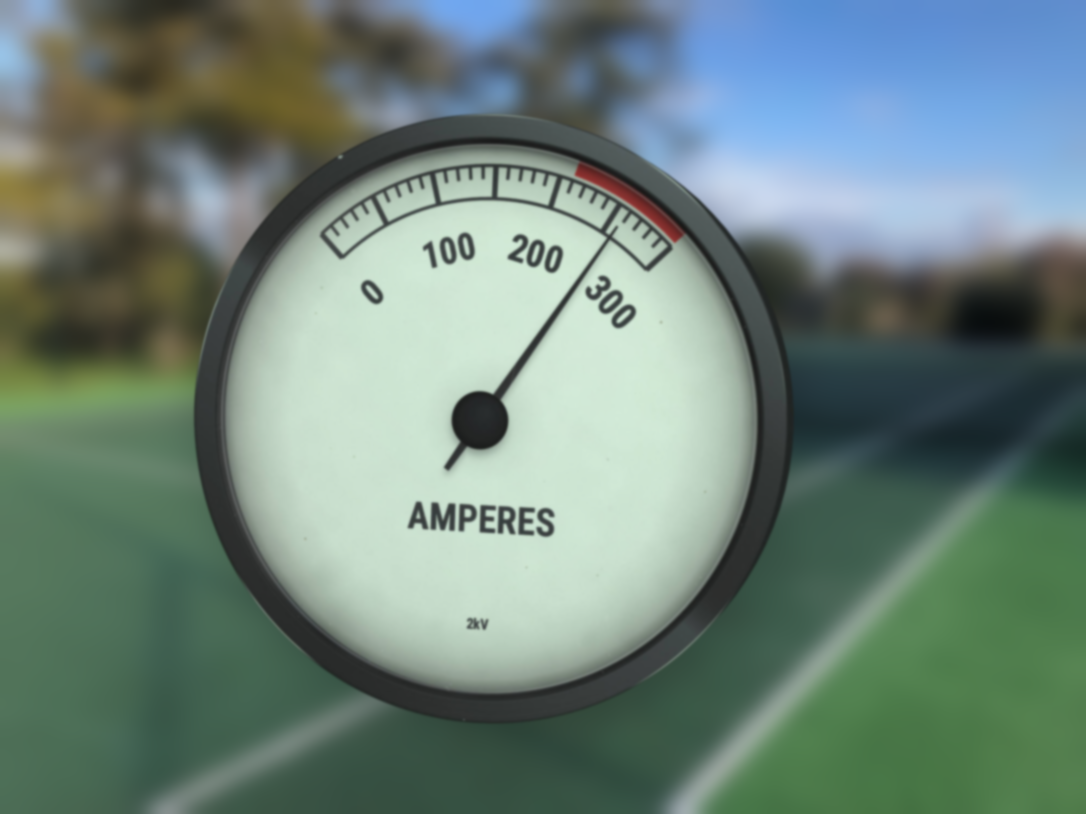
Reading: 260 A
